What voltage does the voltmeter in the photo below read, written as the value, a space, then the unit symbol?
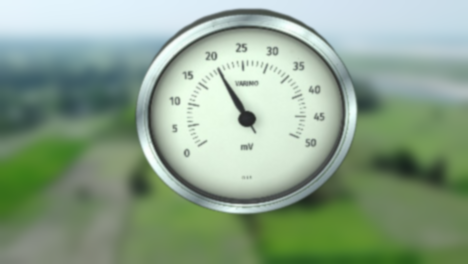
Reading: 20 mV
